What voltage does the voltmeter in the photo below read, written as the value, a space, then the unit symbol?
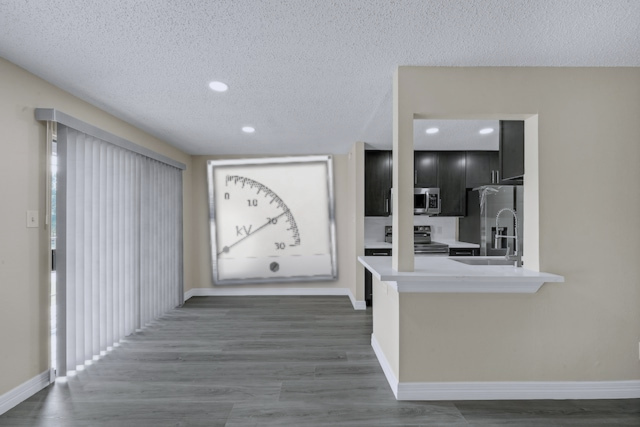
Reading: 20 kV
